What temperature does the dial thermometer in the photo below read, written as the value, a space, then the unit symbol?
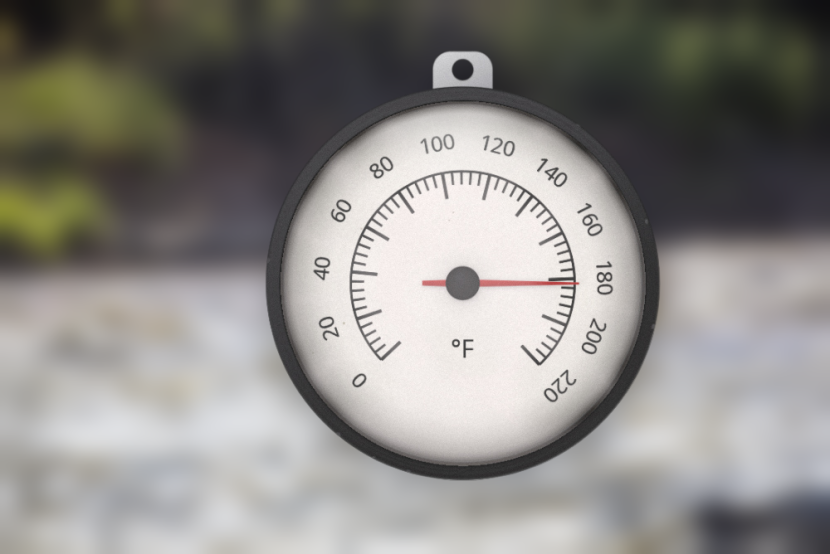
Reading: 182 °F
